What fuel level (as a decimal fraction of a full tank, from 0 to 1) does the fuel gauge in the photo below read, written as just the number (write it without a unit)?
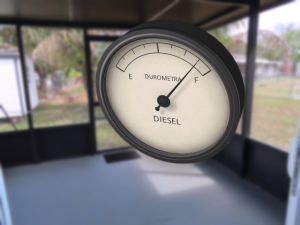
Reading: 0.875
